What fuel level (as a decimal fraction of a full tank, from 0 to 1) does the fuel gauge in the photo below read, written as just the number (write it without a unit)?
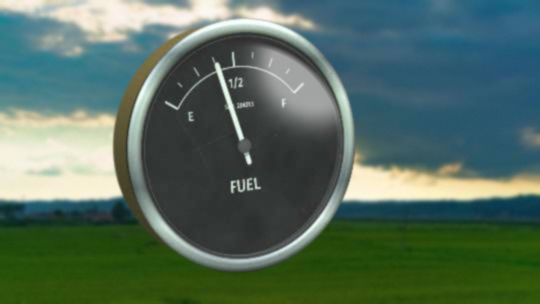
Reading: 0.375
